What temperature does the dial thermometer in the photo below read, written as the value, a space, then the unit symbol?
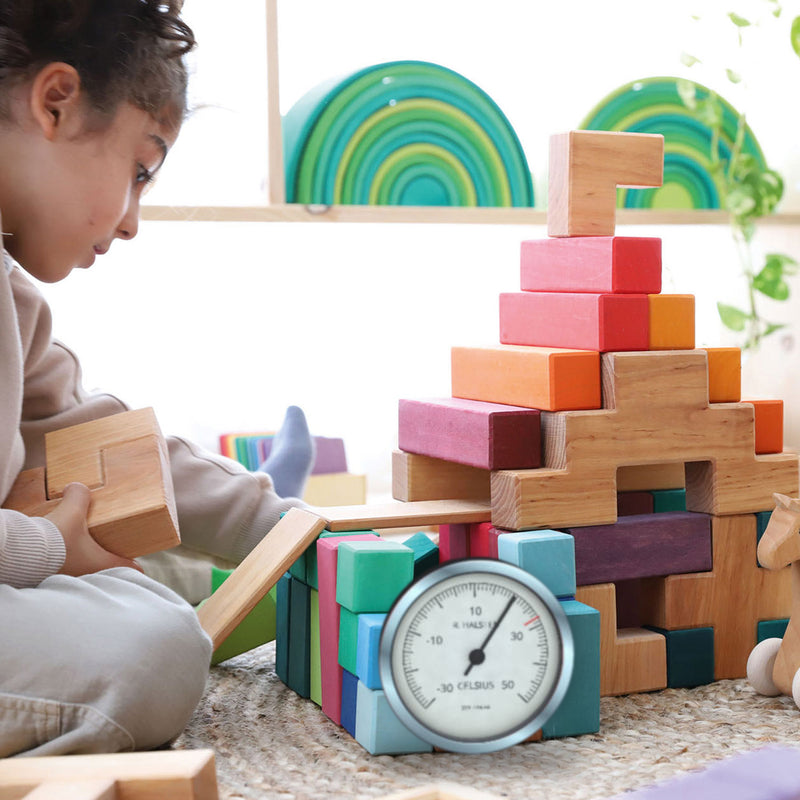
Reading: 20 °C
